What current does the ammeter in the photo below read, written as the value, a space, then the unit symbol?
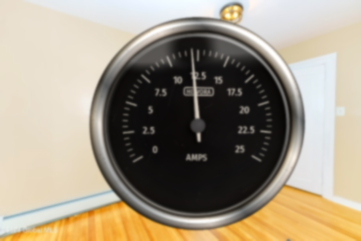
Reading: 12 A
